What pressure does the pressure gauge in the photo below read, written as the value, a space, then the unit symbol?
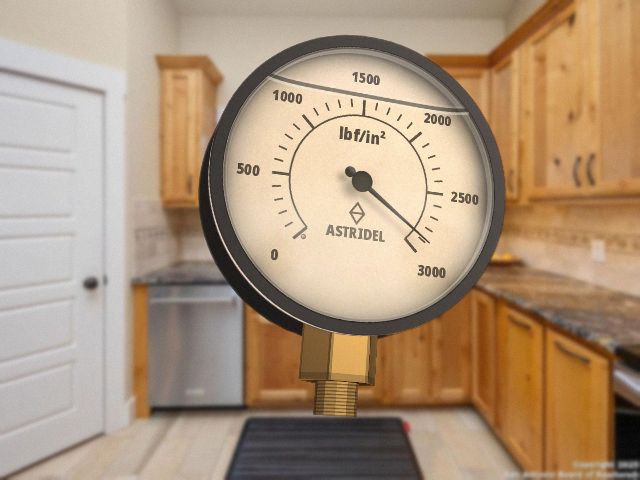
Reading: 2900 psi
